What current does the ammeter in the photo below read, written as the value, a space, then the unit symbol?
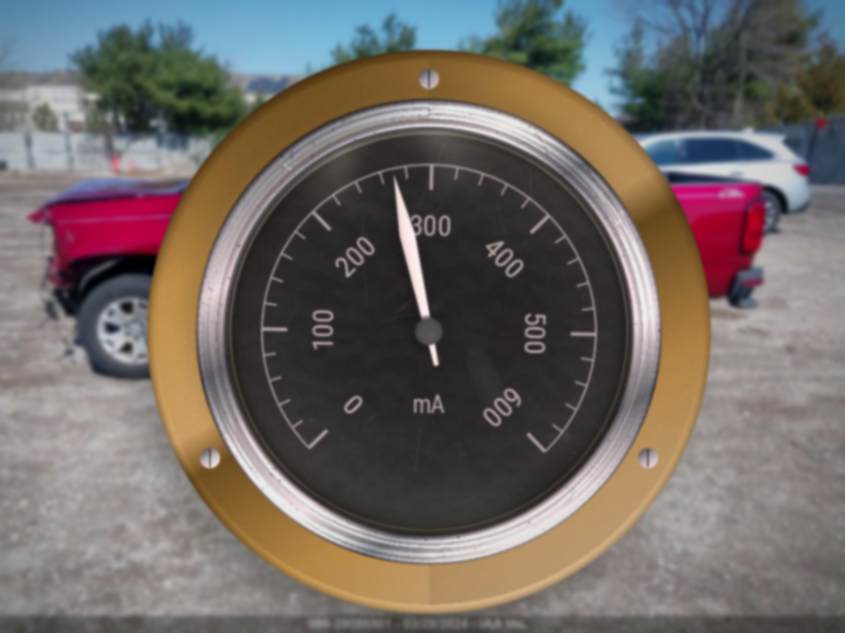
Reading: 270 mA
